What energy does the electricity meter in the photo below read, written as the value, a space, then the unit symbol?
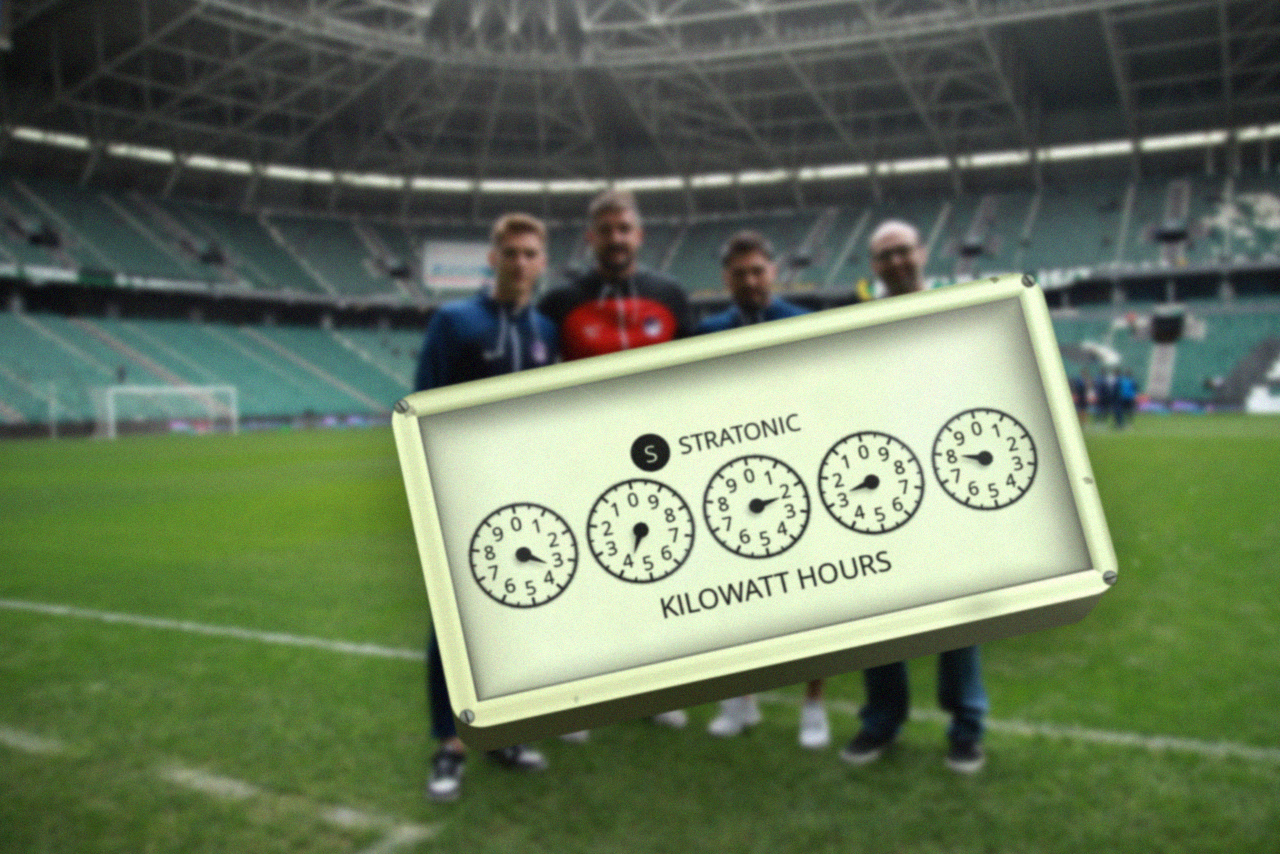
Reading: 34228 kWh
